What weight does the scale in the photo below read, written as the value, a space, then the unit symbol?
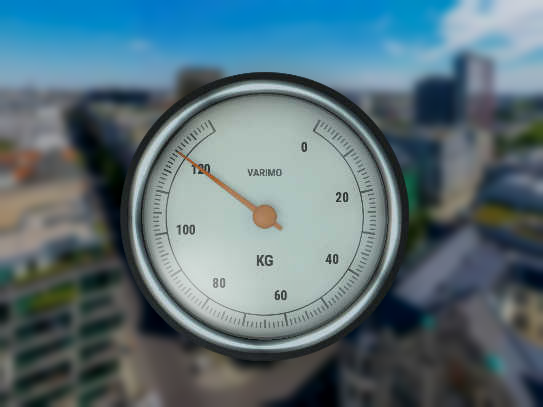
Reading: 120 kg
